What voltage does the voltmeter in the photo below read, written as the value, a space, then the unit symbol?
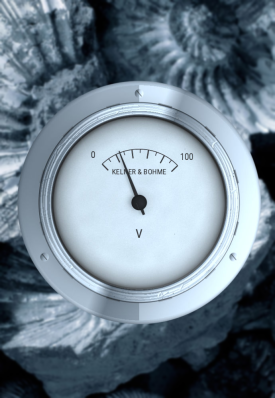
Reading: 25 V
